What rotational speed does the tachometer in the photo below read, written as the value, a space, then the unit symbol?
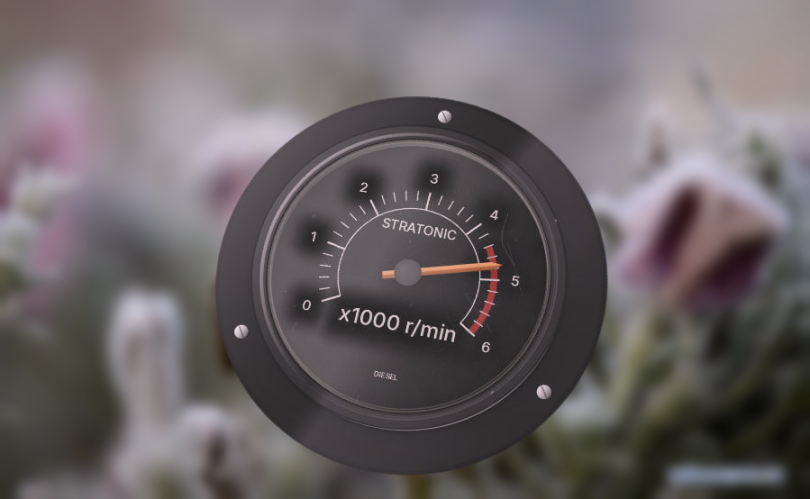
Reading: 4800 rpm
